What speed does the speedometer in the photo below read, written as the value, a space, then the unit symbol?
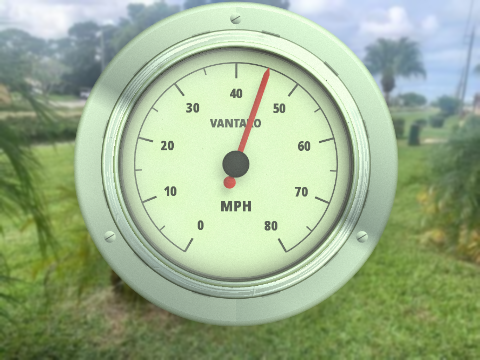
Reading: 45 mph
